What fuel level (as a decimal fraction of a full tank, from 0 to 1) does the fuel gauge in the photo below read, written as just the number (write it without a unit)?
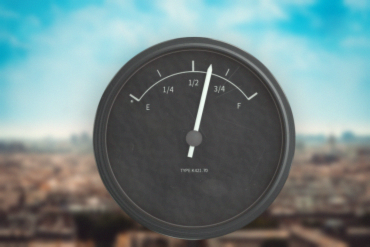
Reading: 0.625
